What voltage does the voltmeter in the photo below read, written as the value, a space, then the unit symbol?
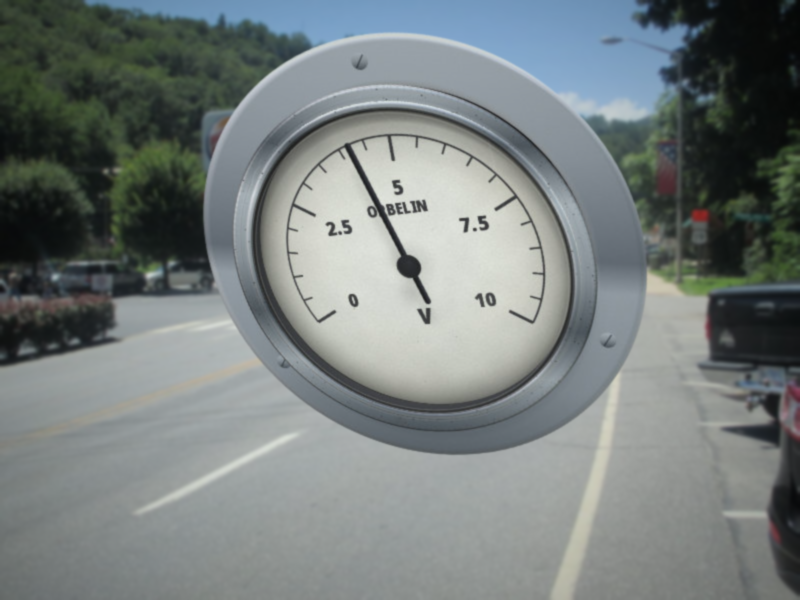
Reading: 4.25 V
